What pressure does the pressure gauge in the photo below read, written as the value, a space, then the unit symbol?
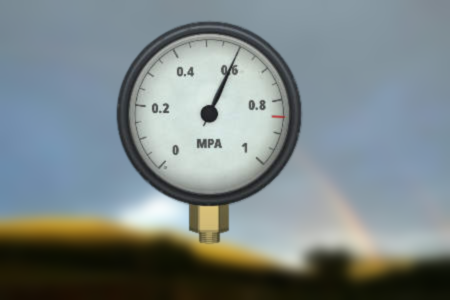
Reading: 0.6 MPa
